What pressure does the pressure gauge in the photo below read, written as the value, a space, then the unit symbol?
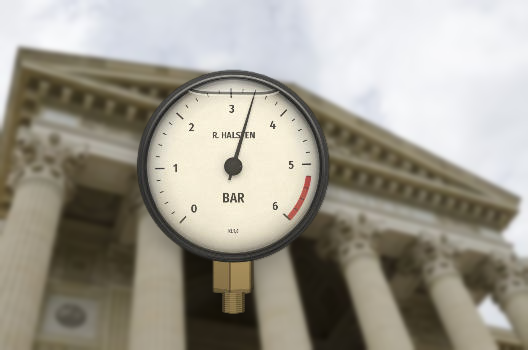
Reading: 3.4 bar
